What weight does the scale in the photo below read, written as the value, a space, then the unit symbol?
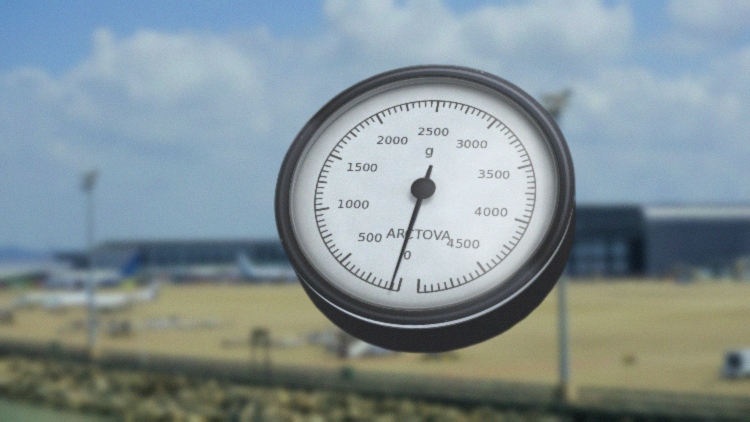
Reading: 50 g
